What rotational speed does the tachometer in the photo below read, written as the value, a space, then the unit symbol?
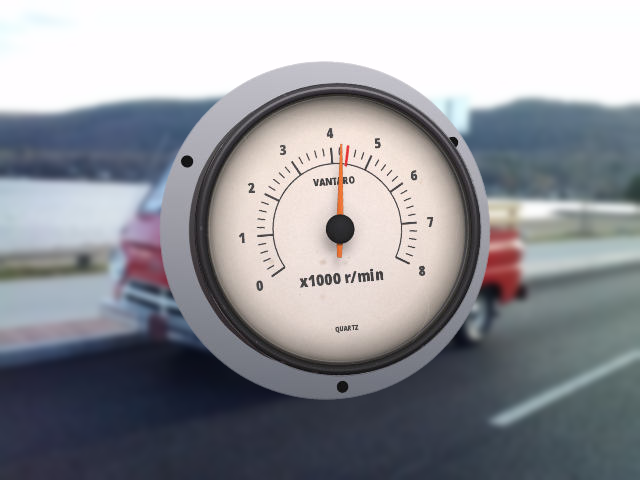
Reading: 4200 rpm
